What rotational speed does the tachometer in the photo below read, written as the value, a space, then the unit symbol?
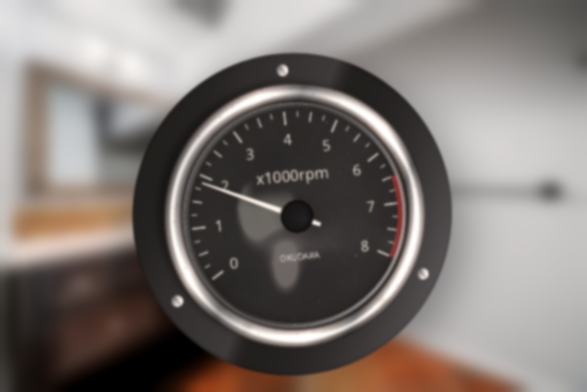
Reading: 1875 rpm
